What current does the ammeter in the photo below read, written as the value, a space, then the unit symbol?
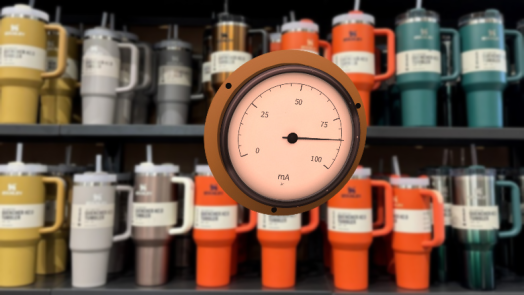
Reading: 85 mA
